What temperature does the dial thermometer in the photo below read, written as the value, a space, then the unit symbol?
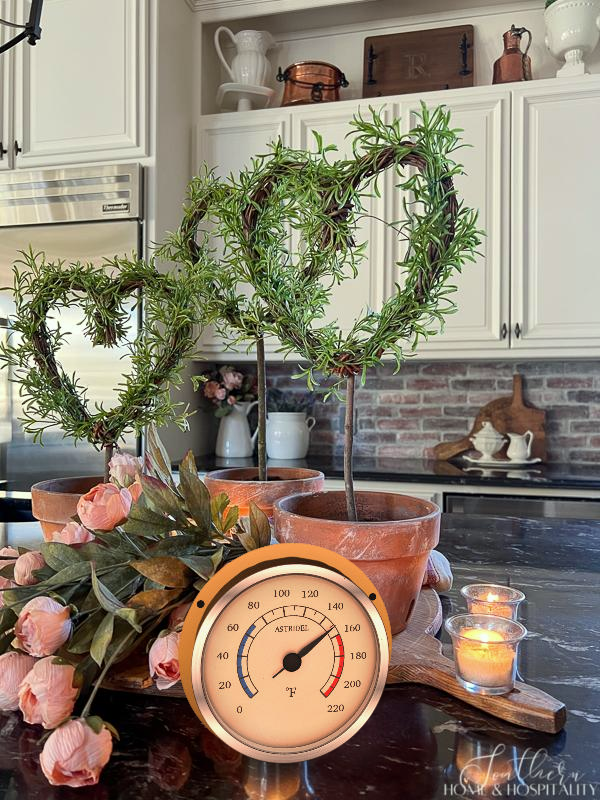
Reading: 150 °F
